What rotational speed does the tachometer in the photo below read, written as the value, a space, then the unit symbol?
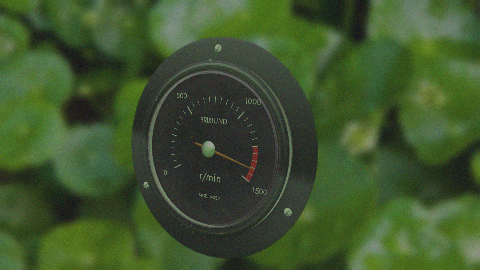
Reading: 1400 rpm
